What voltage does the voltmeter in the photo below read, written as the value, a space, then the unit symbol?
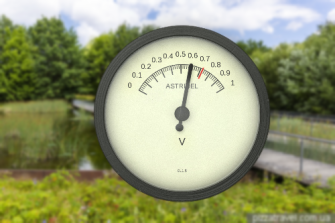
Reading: 0.6 V
